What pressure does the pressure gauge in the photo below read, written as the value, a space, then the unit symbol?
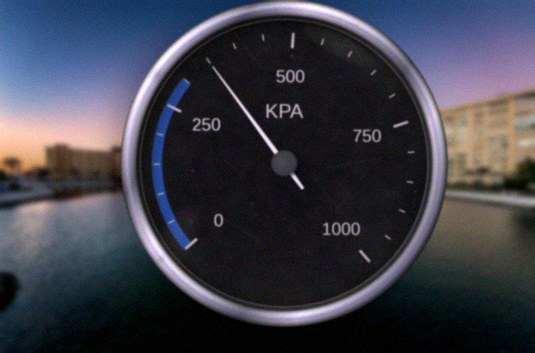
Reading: 350 kPa
